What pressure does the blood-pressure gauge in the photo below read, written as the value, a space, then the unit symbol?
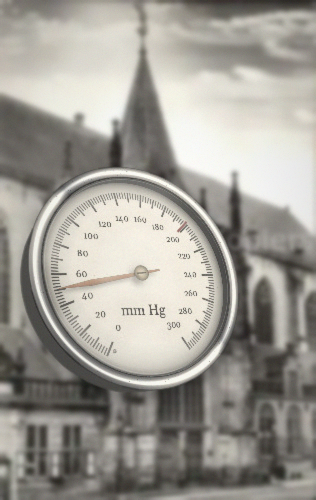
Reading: 50 mmHg
